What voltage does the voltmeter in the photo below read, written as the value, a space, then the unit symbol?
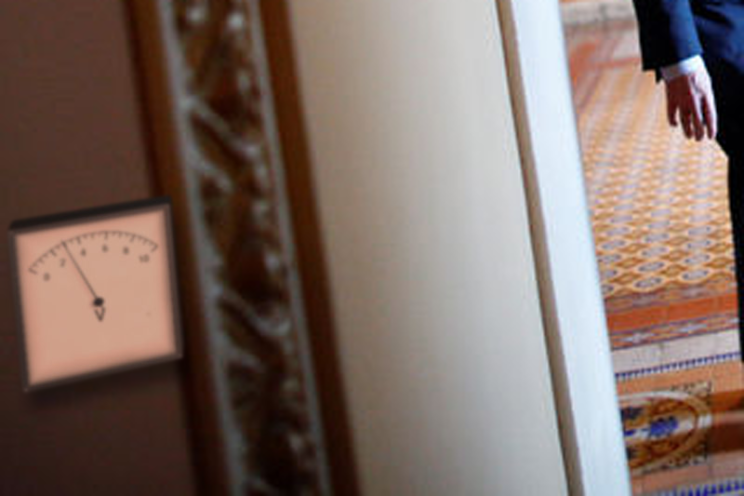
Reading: 3 V
